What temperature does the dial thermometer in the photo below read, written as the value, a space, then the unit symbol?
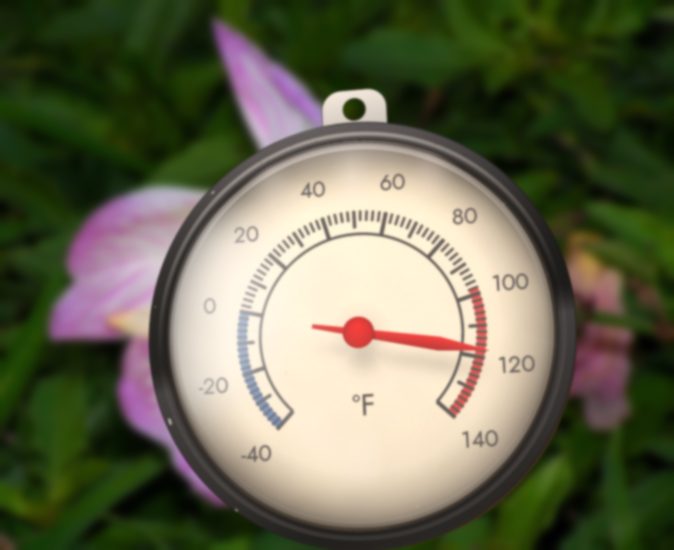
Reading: 118 °F
